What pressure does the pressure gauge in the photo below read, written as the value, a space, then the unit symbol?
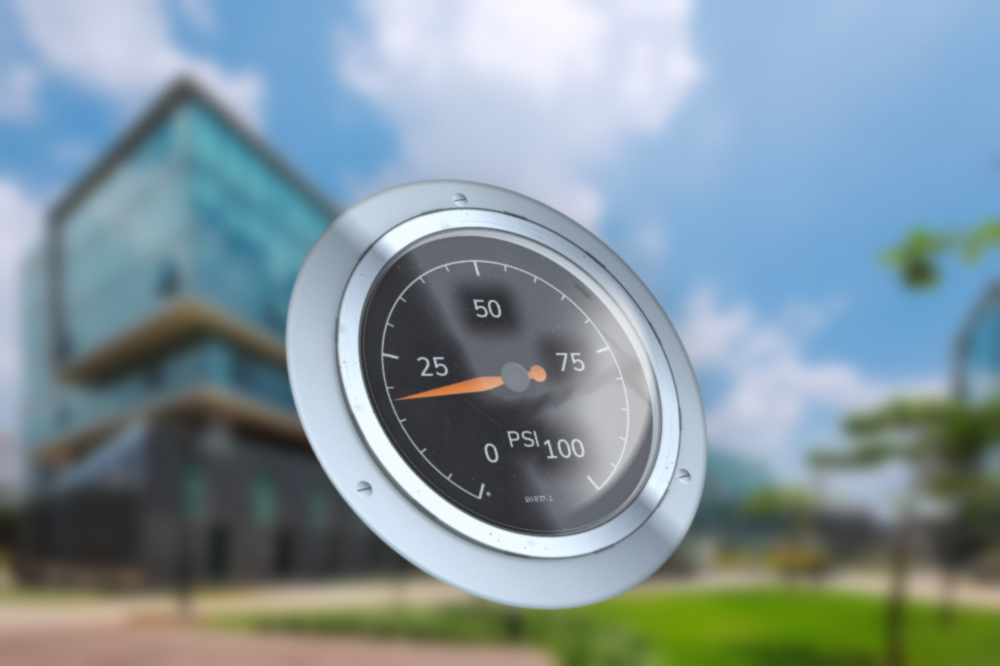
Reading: 17.5 psi
